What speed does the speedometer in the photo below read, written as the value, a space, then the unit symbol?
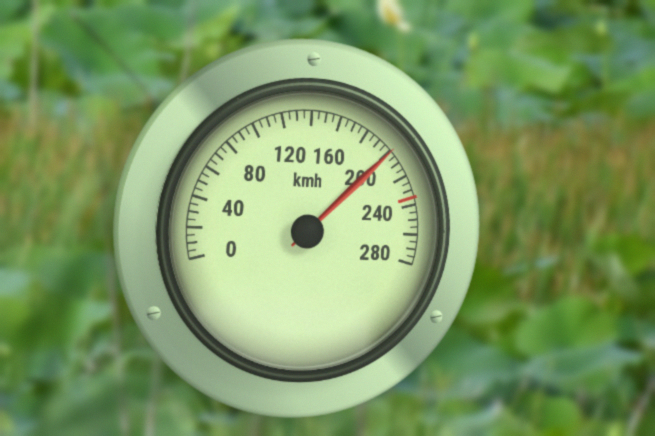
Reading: 200 km/h
